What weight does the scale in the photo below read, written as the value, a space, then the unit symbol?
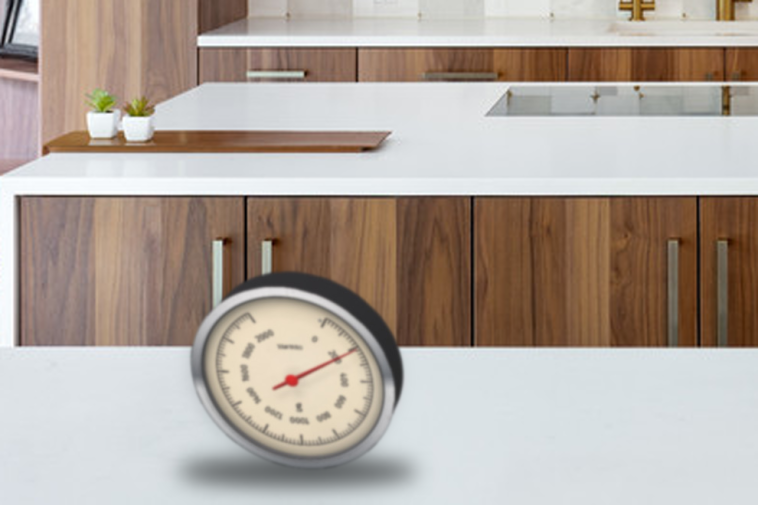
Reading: 200 g
